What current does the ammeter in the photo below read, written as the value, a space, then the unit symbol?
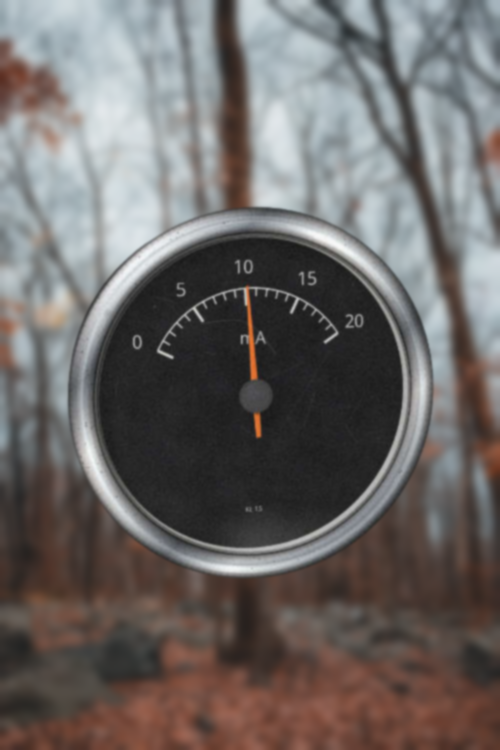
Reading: 10 mA
